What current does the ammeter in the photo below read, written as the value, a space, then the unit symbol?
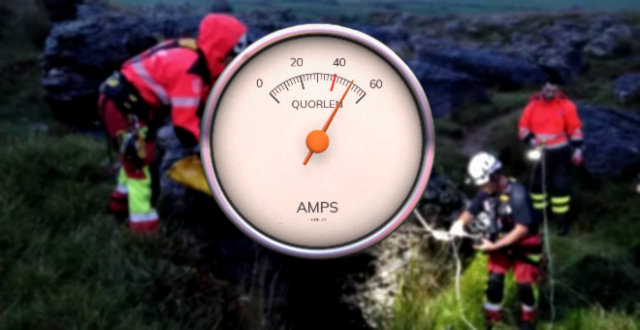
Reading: 50 A
